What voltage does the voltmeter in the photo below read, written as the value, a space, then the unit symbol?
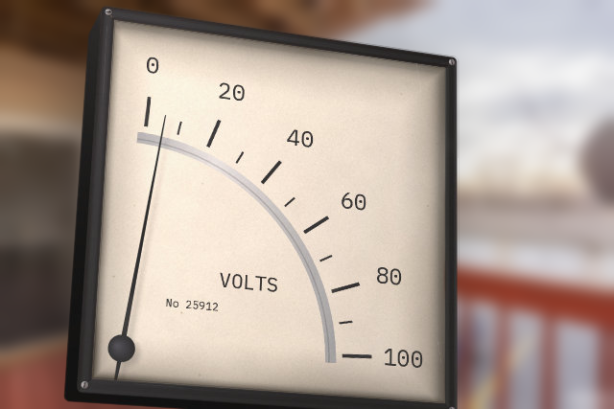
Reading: 5 V
